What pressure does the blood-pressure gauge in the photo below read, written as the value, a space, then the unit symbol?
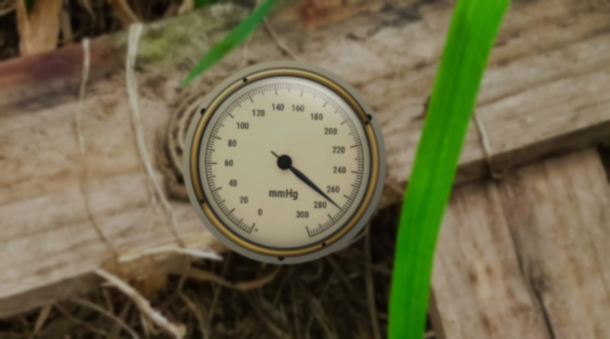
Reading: 270 mmHg
